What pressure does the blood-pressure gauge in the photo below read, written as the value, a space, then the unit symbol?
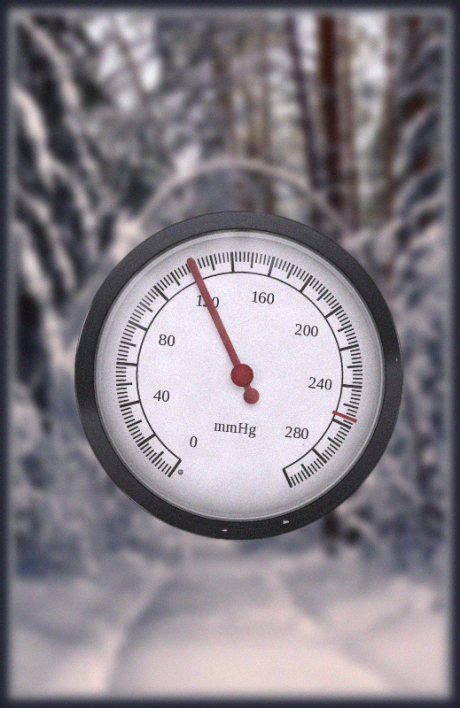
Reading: 120 mmHg
